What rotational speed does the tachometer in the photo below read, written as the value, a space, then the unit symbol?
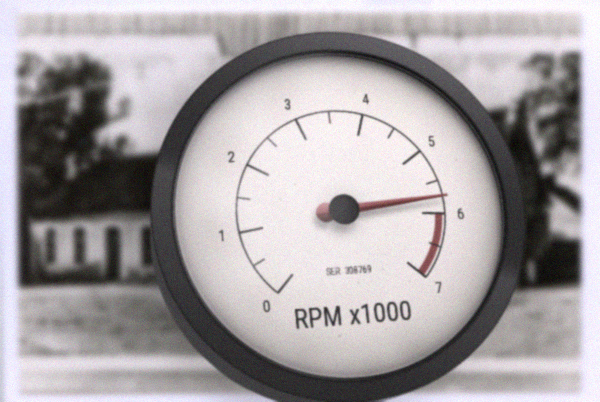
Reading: 5750 rpm
